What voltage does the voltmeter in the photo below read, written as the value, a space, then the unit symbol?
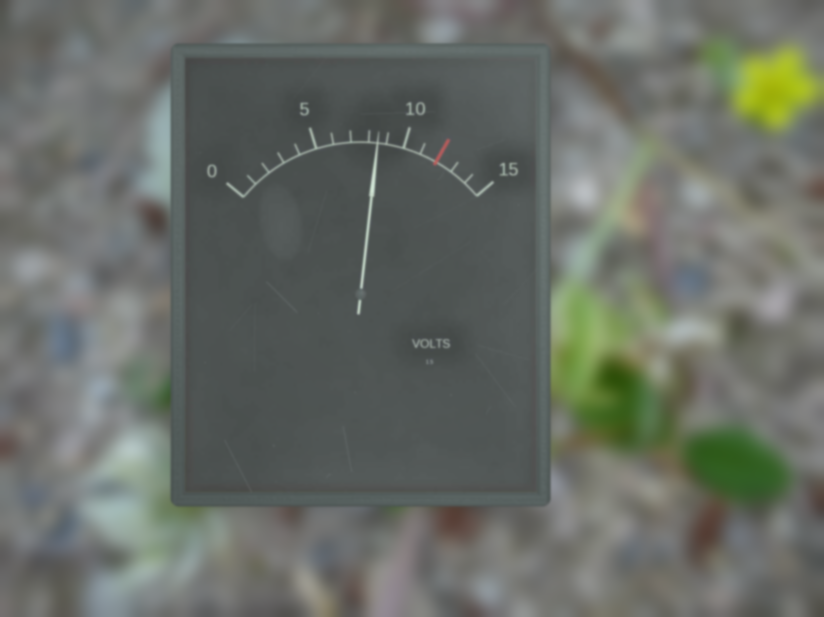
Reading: 8.5 V
